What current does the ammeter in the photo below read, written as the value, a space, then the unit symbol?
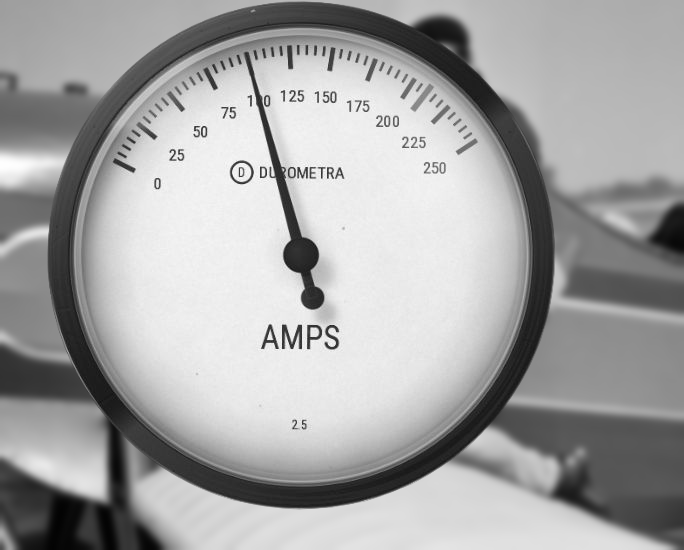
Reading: 100 A
